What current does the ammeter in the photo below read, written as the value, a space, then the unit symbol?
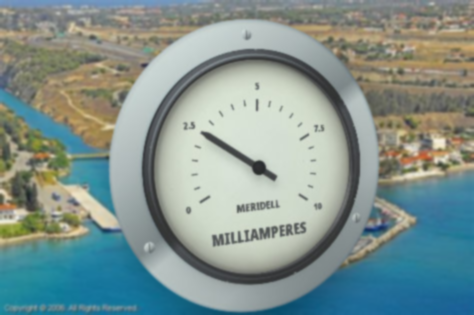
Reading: 2.5 mA
